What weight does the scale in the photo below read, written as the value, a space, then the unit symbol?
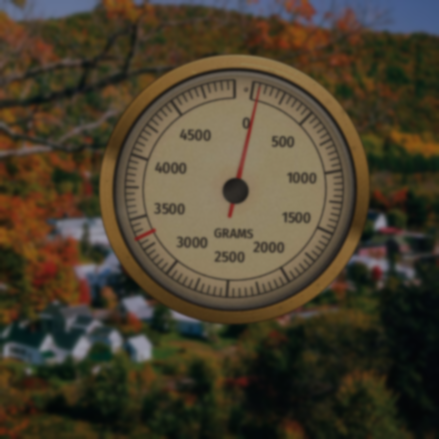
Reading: 50 g
